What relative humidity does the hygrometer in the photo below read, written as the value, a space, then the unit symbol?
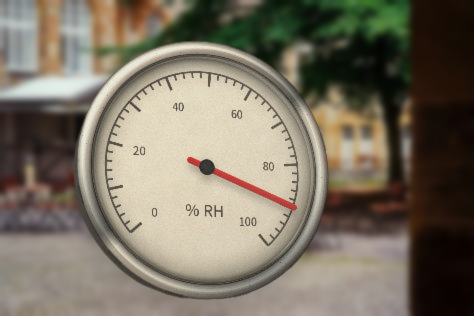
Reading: 90 %
